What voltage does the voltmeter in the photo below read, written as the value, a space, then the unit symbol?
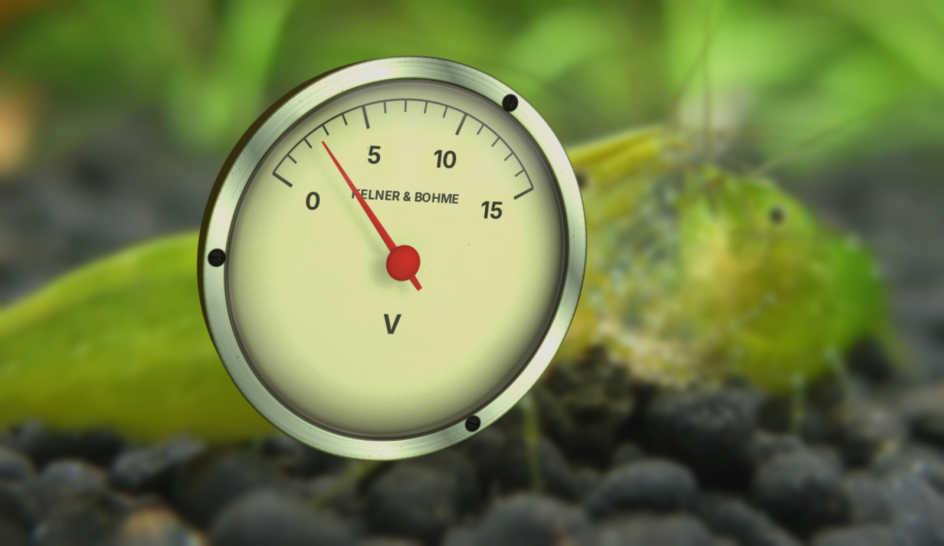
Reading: 2.5 V
